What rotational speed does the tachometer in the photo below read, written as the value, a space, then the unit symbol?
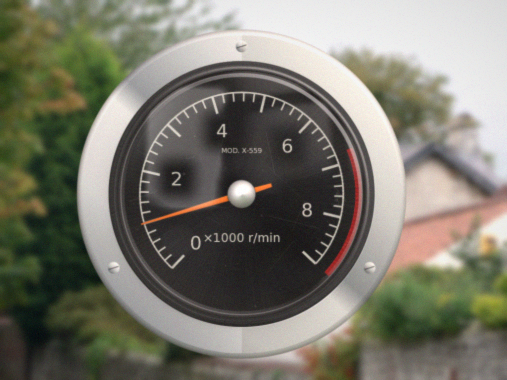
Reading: 1000 rpm
